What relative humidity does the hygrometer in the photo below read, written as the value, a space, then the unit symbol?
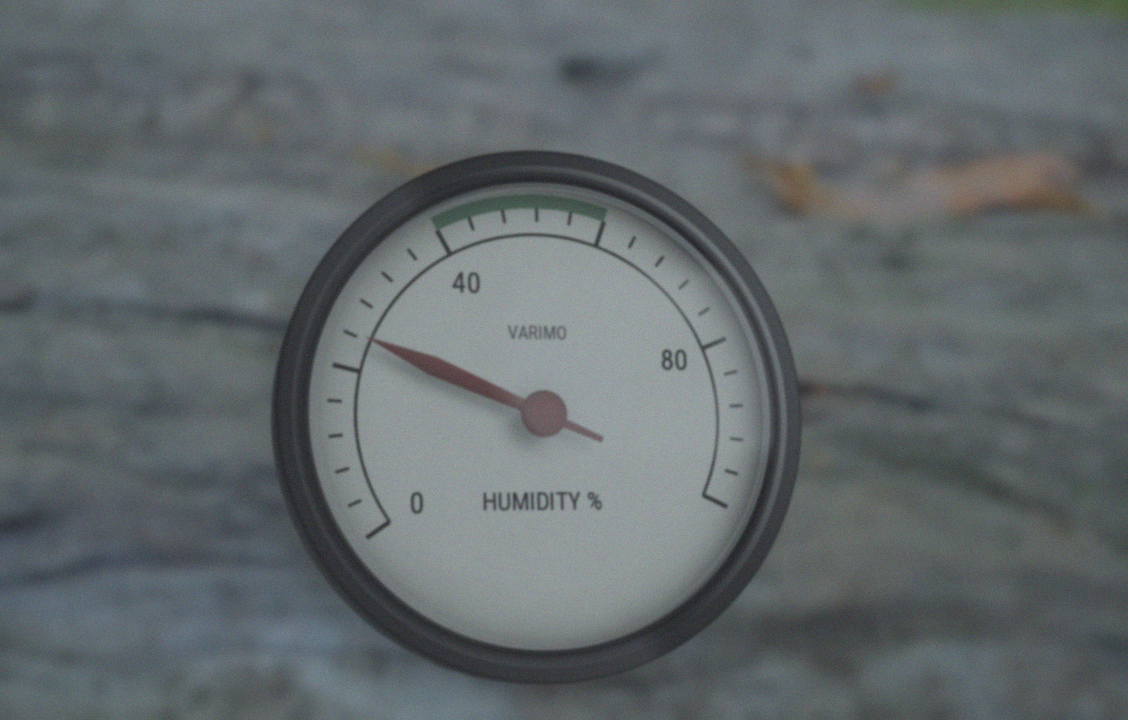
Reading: 24 %
